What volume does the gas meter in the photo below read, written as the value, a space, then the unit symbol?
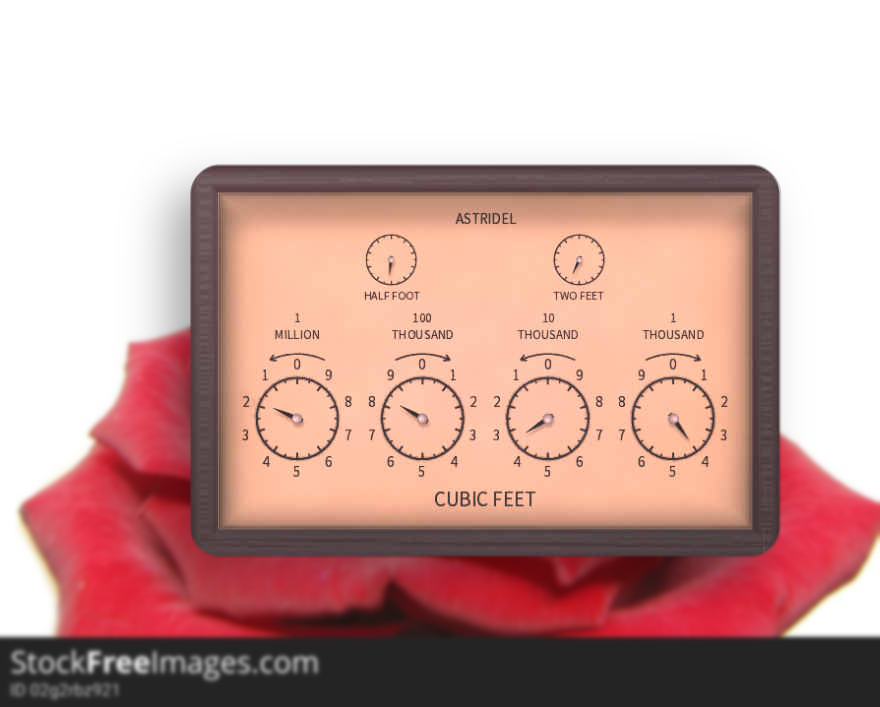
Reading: 183400 ft³
